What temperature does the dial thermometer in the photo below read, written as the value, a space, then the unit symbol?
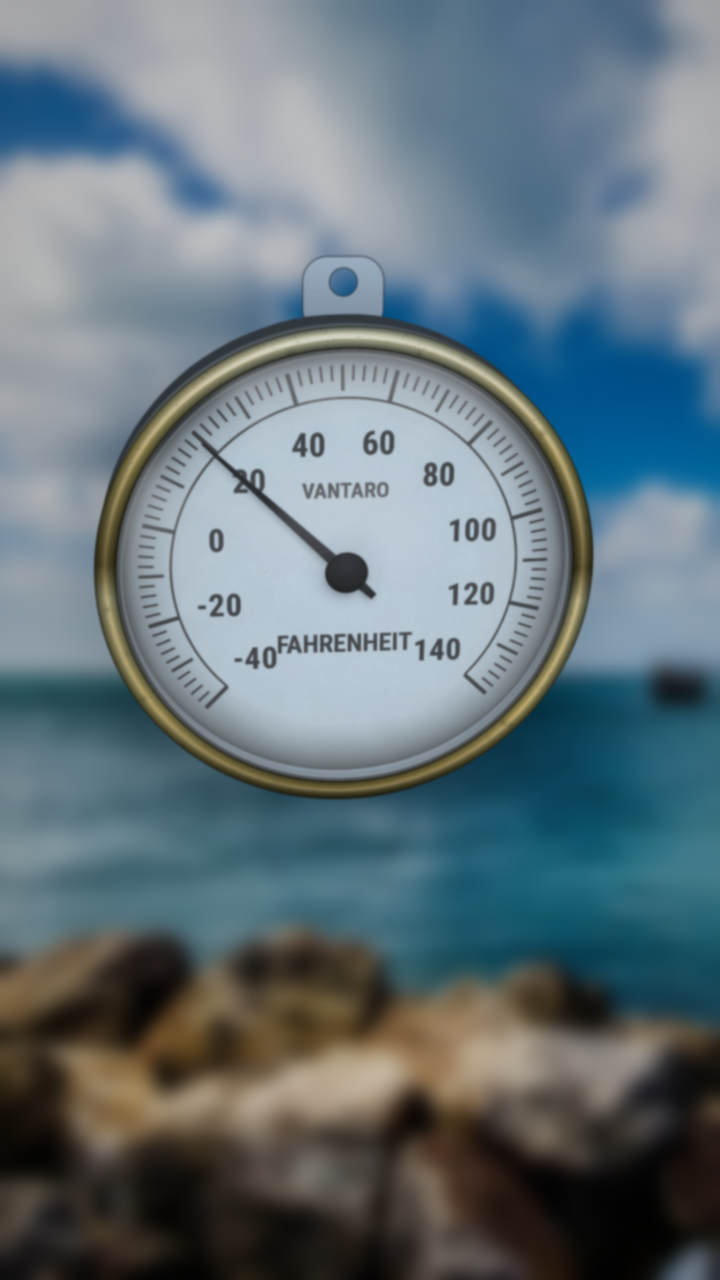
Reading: 20 °F
